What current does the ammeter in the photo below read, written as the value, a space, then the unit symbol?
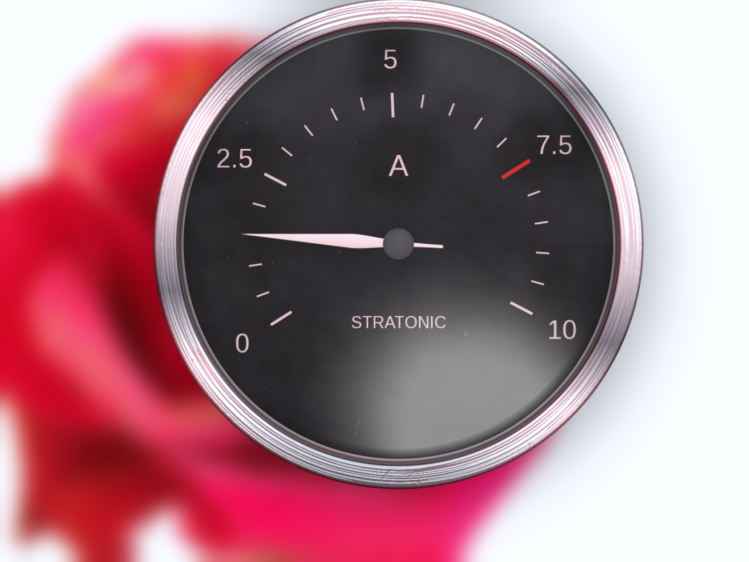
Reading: 1.5 A
